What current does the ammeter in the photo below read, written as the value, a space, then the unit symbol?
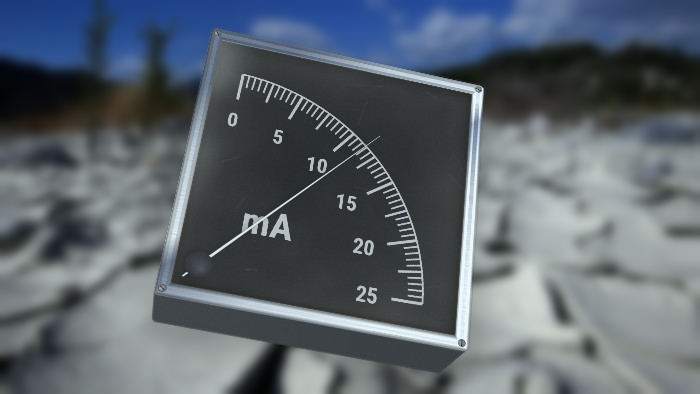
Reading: 11.5 mA
